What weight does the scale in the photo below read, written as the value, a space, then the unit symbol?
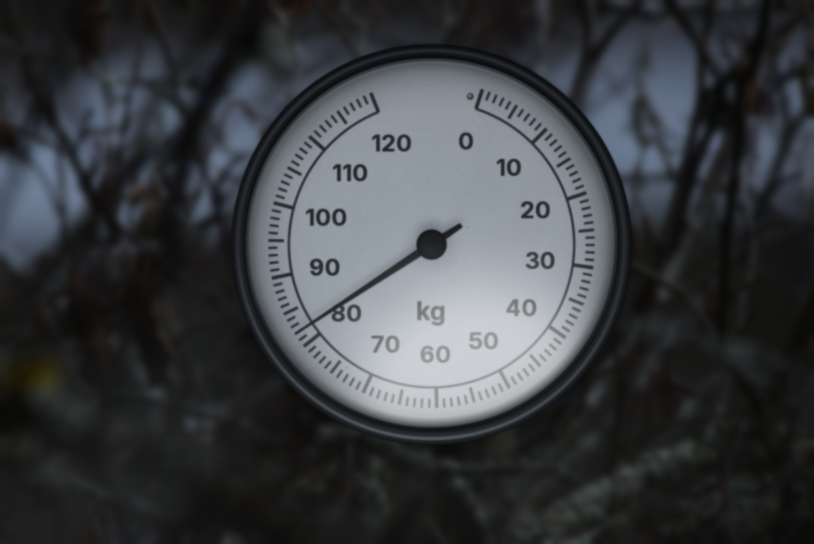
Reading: 82 kg
